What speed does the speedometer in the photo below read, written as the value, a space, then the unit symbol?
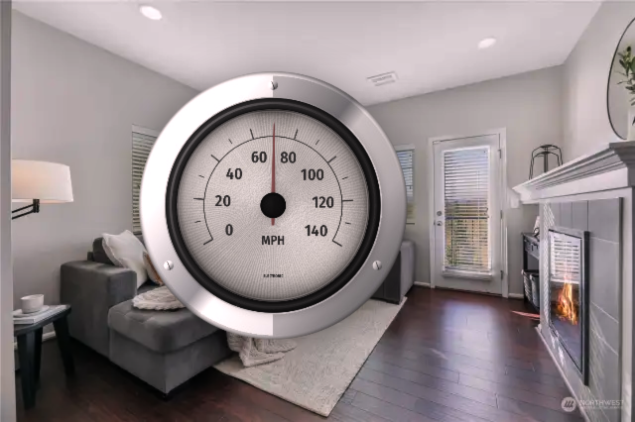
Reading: 70 mph
